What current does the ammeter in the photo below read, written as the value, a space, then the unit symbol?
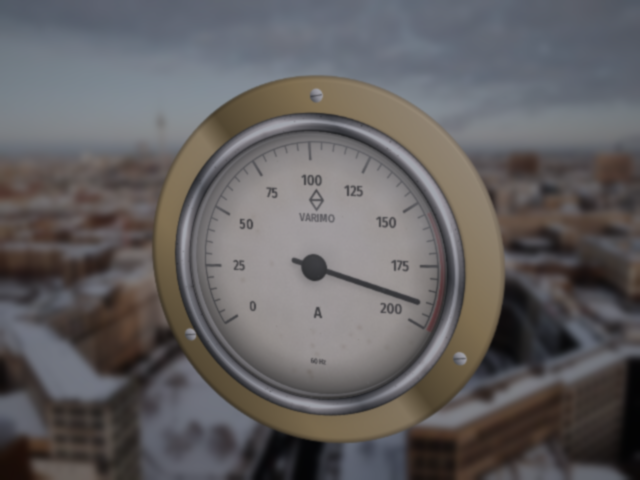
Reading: 190 A
